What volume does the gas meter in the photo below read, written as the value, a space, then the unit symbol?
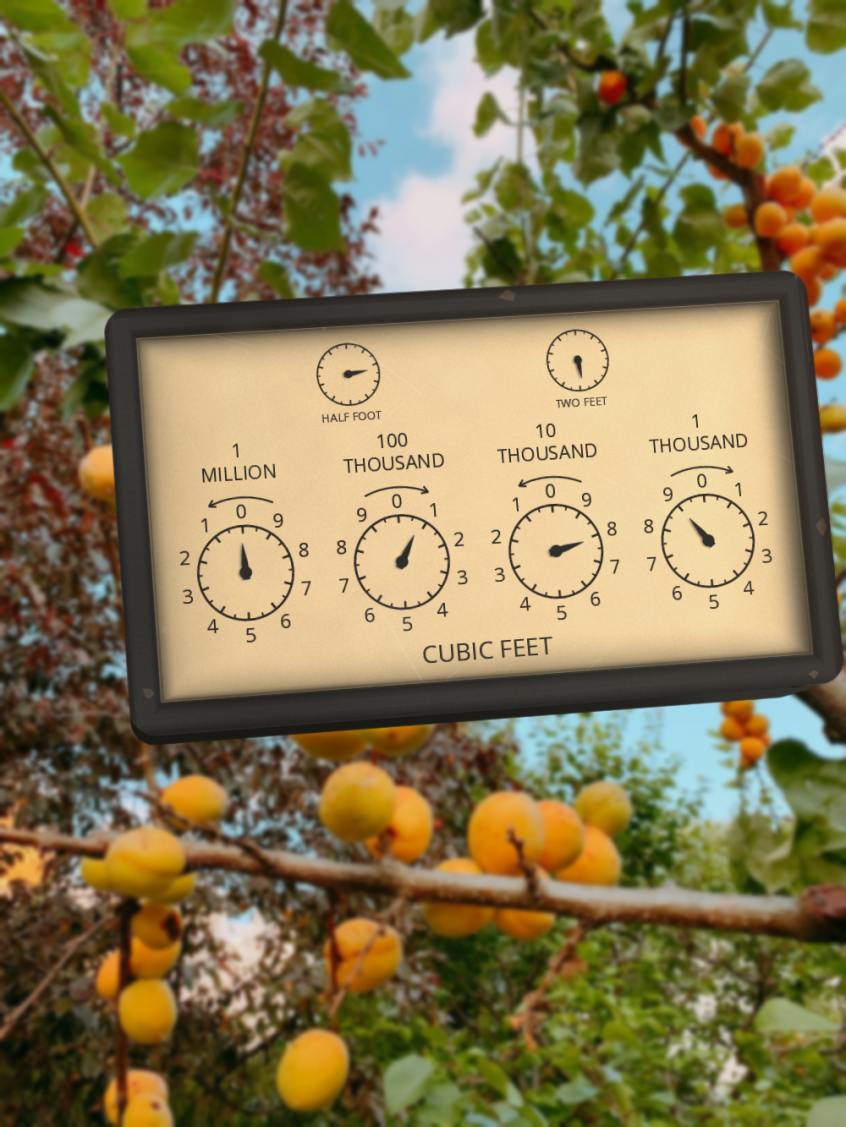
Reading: 7900 ft³
